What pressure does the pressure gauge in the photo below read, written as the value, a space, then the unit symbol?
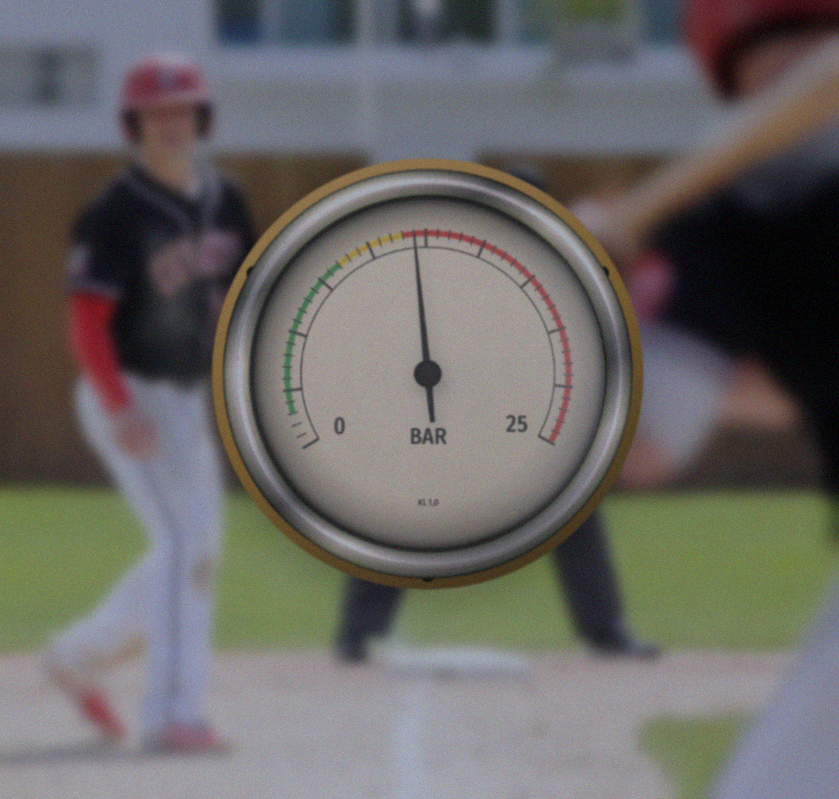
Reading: 12 bar
